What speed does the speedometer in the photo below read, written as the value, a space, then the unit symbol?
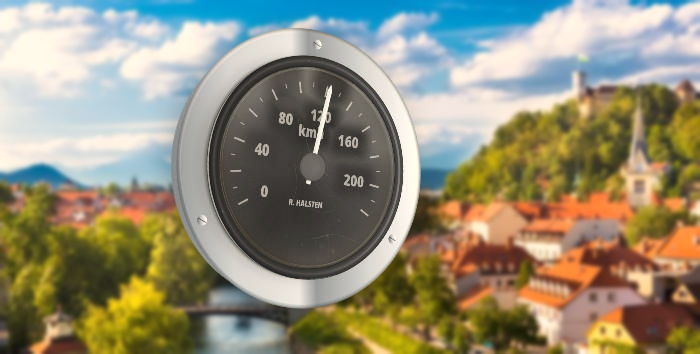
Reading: 120 km/h
